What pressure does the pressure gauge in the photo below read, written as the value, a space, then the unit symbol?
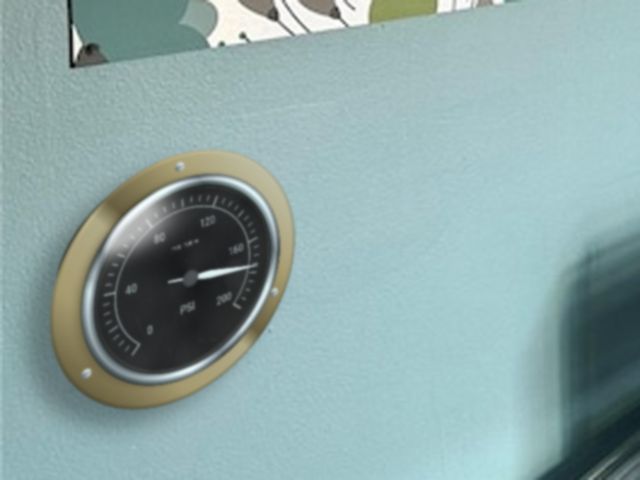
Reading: 175 psi
